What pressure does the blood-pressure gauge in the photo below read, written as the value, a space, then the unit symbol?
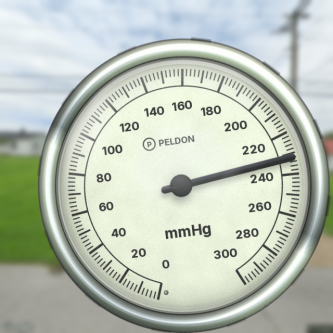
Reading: 232 mmHg
